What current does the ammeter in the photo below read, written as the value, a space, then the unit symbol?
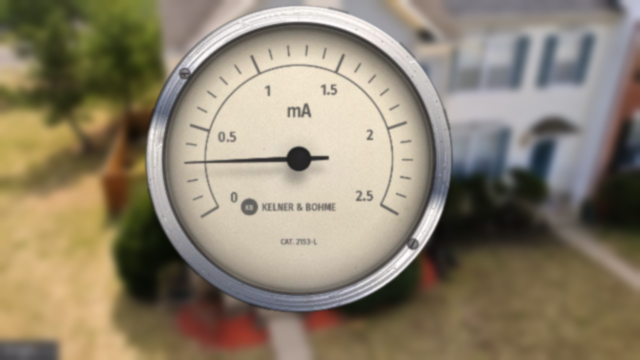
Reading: 0.3 mA
